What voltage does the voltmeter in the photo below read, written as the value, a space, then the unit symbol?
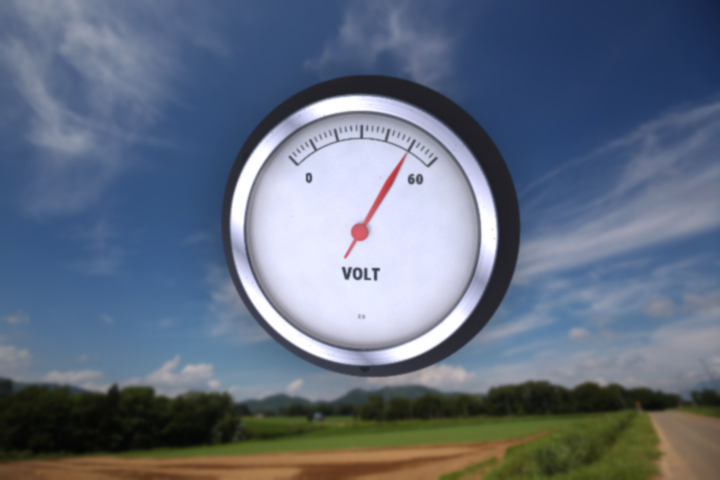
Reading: 50 V
